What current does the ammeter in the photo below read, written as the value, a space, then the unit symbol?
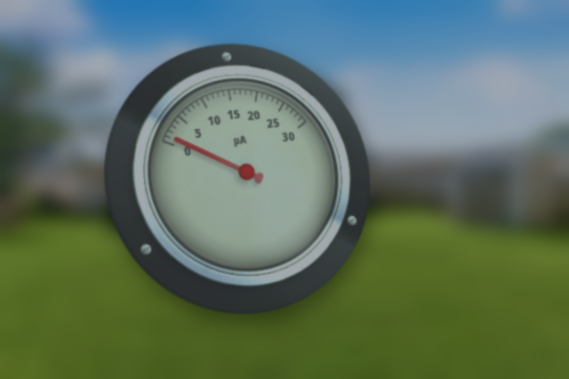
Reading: 1 µA
